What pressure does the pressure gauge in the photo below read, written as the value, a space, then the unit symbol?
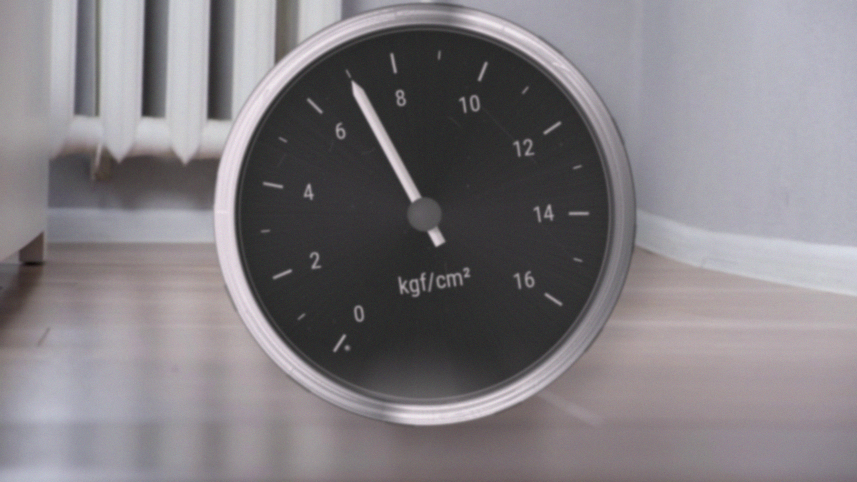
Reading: 7 kg/cm²
